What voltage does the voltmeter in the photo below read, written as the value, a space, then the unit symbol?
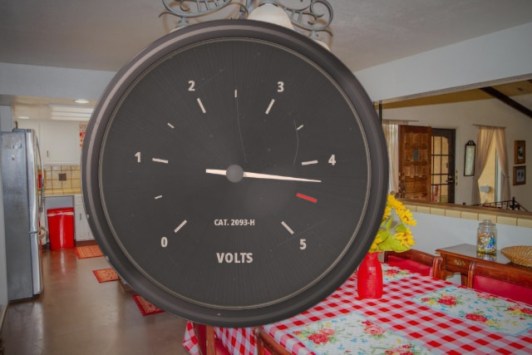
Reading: 4.25 V
